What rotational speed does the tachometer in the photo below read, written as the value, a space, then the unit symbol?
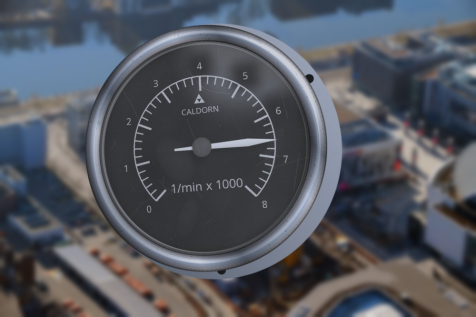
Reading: 6600 rpm
